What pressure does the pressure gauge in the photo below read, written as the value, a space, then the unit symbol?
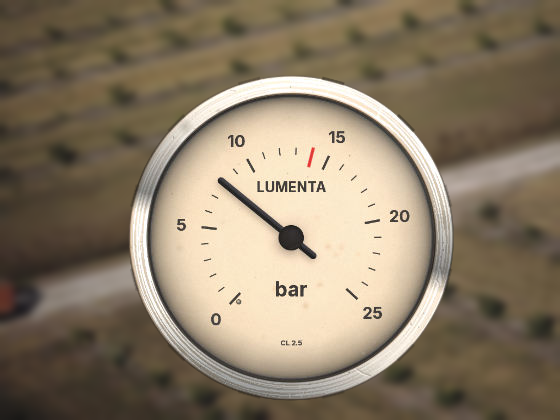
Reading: 8 bar
